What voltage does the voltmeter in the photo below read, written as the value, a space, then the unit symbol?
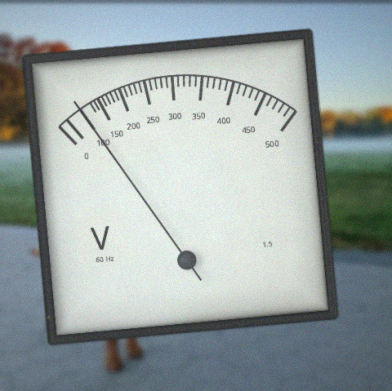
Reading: 100 V
